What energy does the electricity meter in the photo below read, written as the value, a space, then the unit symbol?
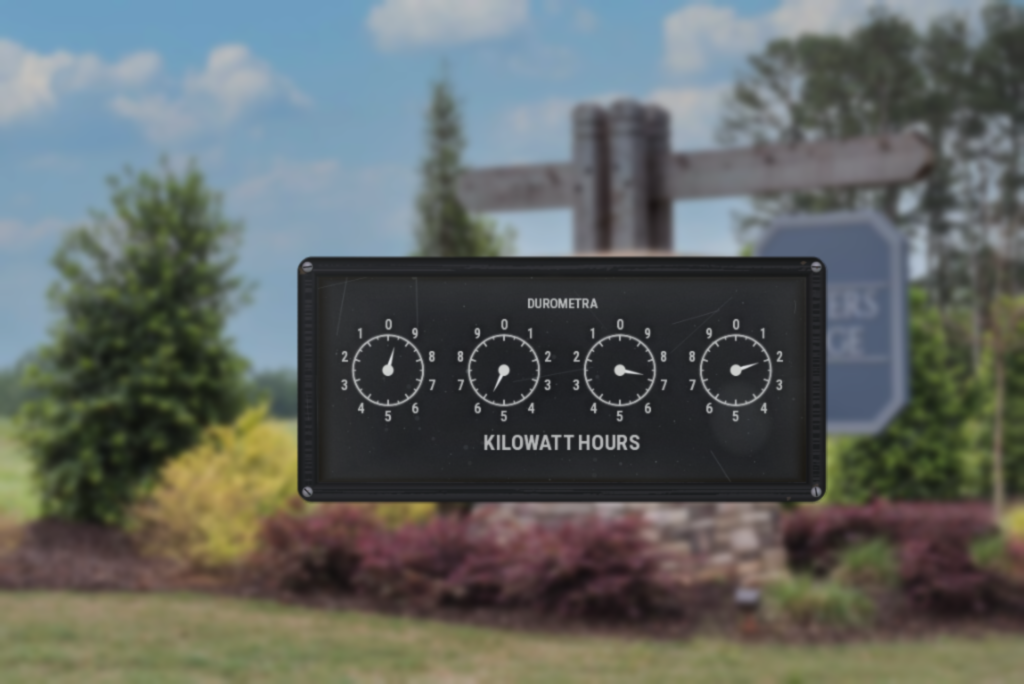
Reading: 9572 kWh
